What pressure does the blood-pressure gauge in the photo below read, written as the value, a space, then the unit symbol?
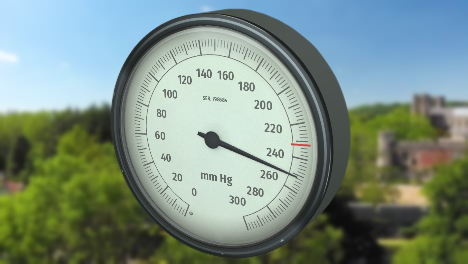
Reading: 250 mmHg
